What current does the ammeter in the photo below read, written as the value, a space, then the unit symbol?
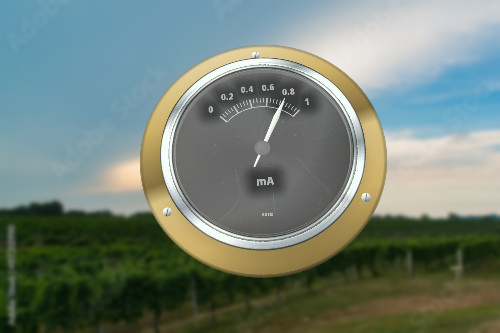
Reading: 0.8 mA
